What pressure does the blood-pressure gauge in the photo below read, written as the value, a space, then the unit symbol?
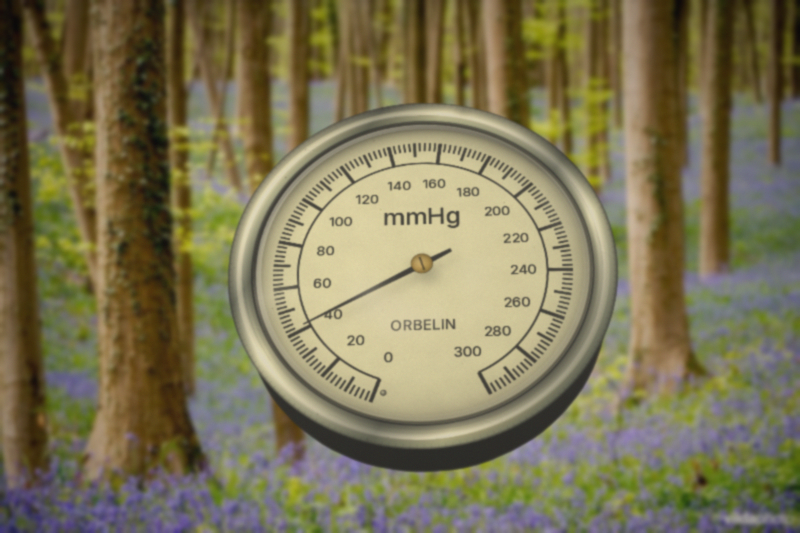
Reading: 40 mmHg
